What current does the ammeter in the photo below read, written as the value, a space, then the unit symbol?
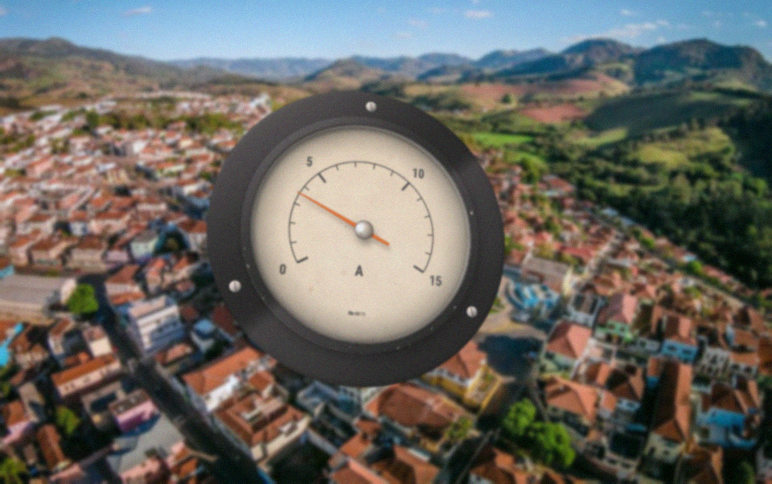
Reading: 3.5 A
